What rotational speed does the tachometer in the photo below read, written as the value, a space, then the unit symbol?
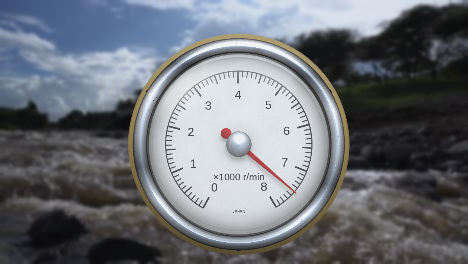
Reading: 7500 rpm
